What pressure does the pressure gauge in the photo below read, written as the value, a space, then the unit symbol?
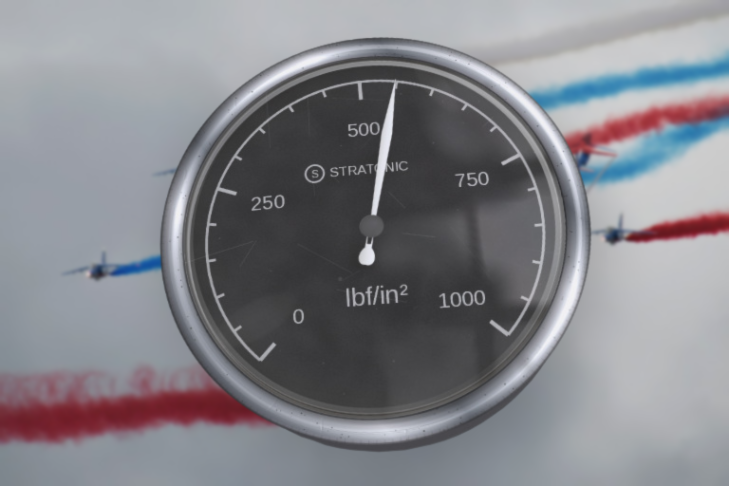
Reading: 550 psi
